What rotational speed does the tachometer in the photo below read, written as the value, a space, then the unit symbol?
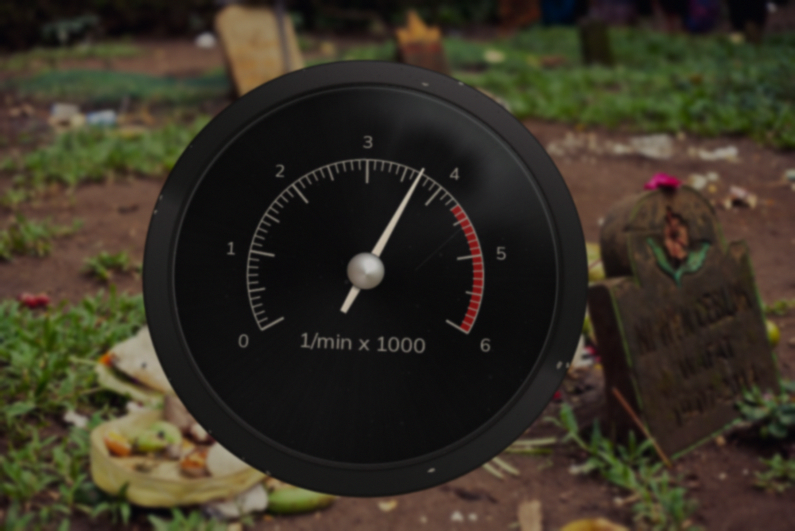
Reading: 3700 rpm
